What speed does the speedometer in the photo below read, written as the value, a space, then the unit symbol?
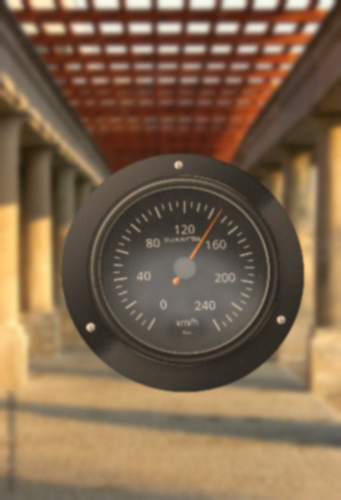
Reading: 145 km/h
